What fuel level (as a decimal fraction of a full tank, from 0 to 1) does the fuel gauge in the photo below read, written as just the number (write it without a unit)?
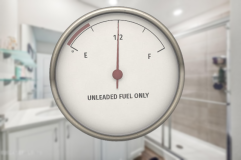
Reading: 0.5
